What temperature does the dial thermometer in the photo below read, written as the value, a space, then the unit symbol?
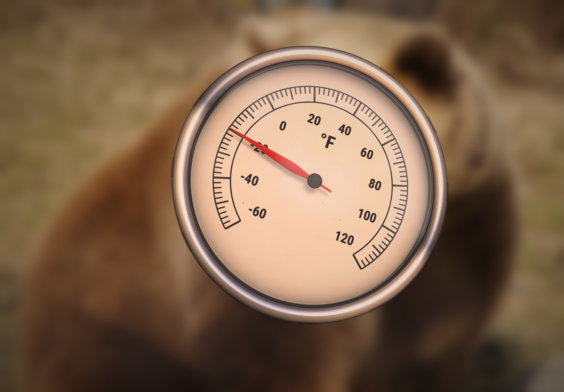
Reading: -20 °F
